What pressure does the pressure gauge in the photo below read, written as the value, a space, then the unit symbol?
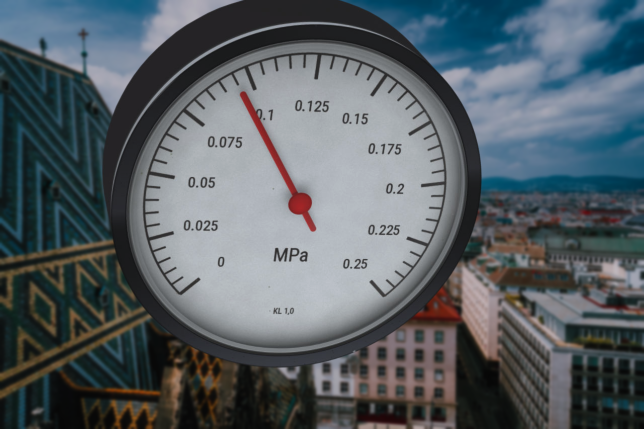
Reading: 0.095 MPa
